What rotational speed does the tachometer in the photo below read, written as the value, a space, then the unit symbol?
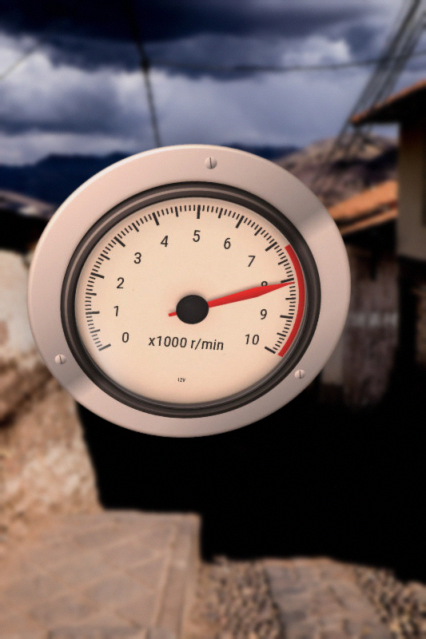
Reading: 8000 rpm
